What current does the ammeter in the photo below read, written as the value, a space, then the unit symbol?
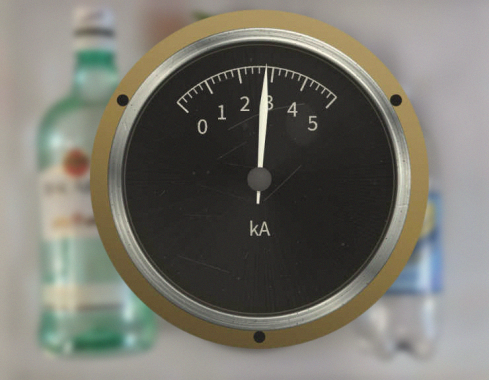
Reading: 2.8 kA
